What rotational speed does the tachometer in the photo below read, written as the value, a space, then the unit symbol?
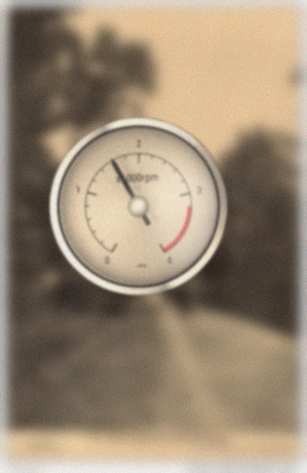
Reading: 1600 rpm
